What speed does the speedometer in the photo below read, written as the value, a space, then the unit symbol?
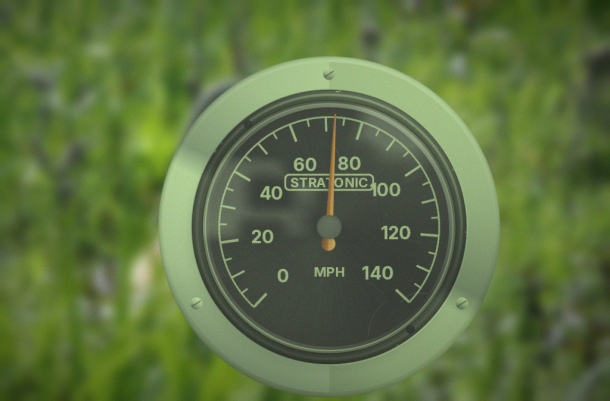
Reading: 72.5 mph
